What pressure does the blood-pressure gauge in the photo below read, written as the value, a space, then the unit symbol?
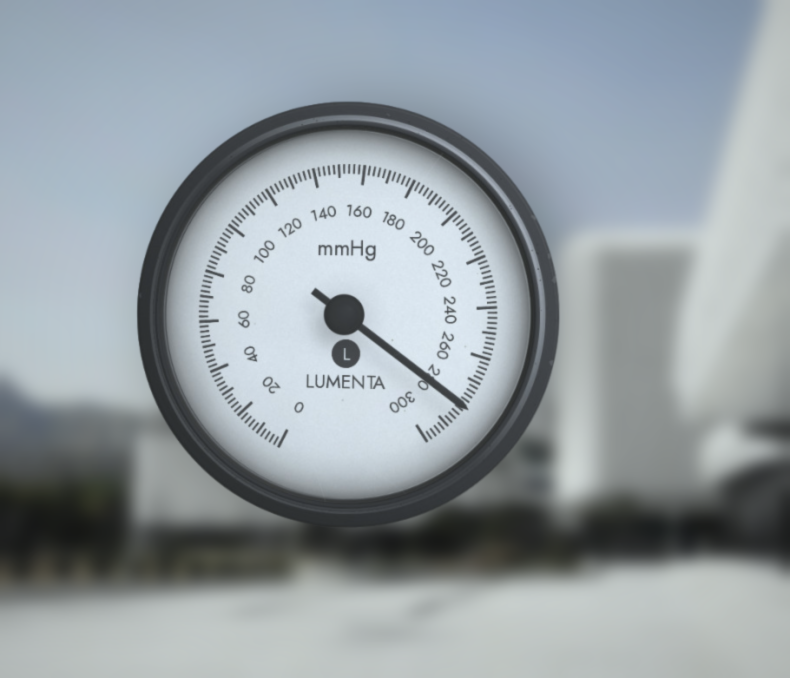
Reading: 280 mmHg
